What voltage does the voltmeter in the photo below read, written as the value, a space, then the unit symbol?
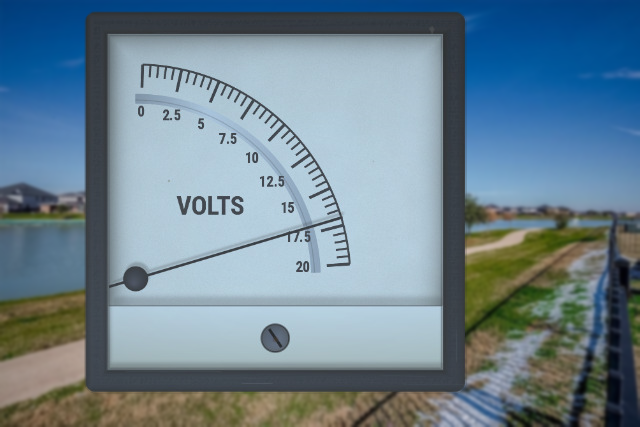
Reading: 17 V
